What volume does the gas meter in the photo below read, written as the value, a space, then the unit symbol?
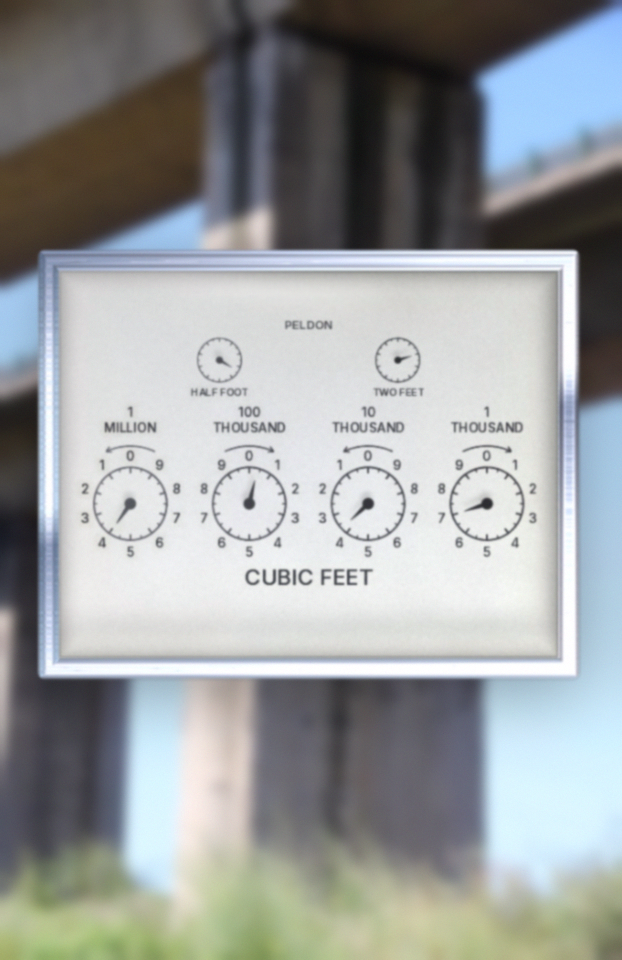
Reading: 403700 ft³
